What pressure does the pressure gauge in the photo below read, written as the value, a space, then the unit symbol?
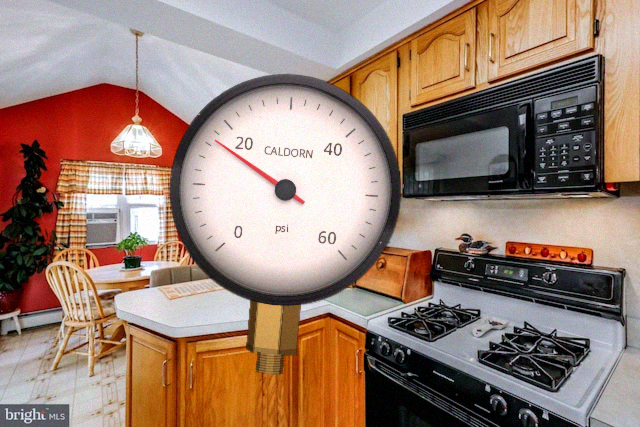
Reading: 17 psi
